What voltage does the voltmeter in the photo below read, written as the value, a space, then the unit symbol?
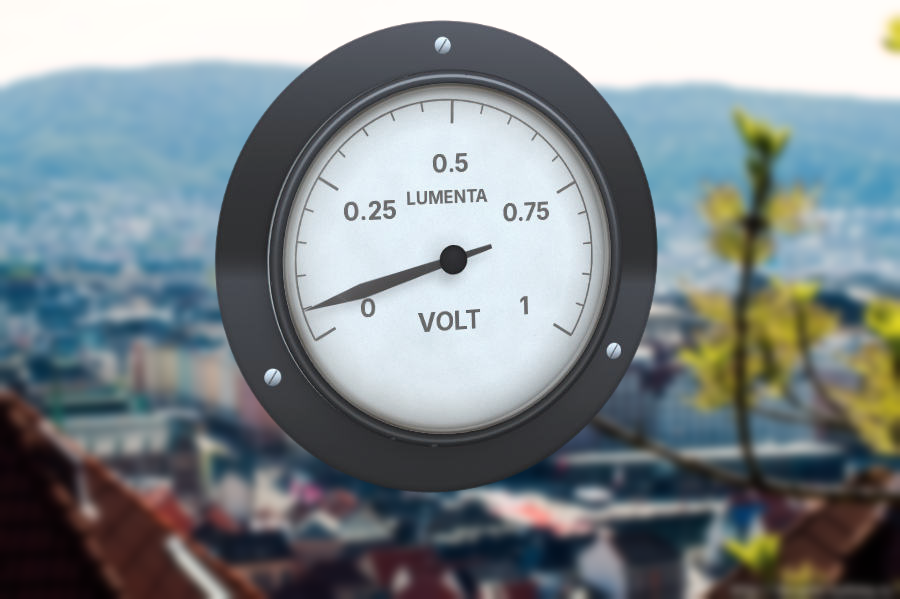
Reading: 0.05 V
